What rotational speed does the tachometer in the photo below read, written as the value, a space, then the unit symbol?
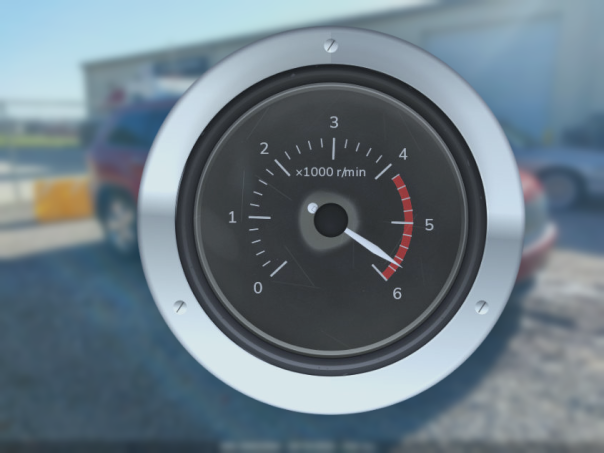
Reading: 5700 rpm
